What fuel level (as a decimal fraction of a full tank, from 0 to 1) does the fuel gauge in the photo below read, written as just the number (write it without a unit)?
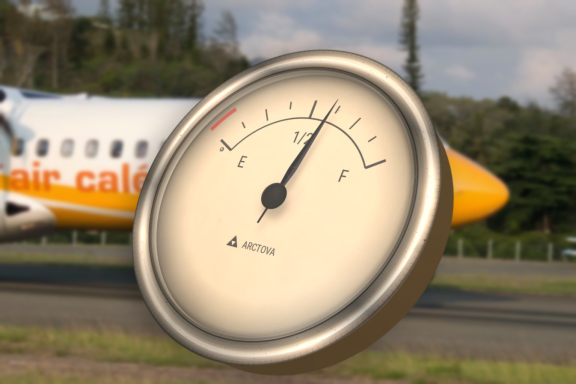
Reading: 0.625
